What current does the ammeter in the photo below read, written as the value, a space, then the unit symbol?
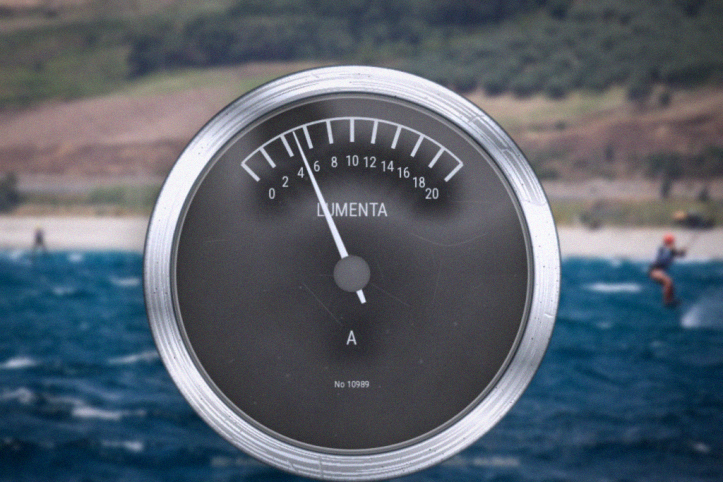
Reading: 5 A
